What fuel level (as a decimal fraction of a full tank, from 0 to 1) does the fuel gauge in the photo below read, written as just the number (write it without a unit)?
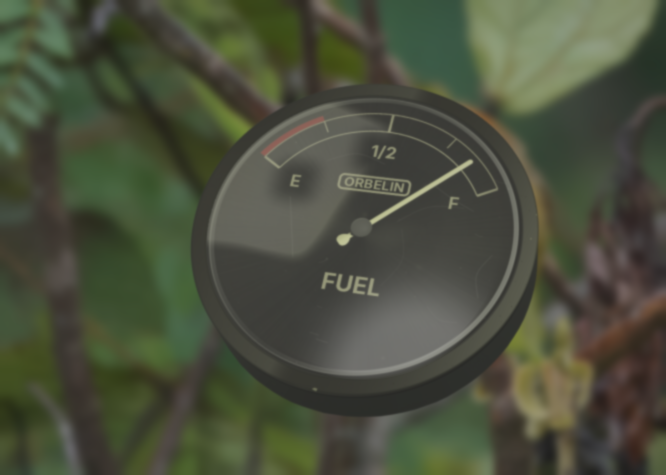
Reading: 0.875
